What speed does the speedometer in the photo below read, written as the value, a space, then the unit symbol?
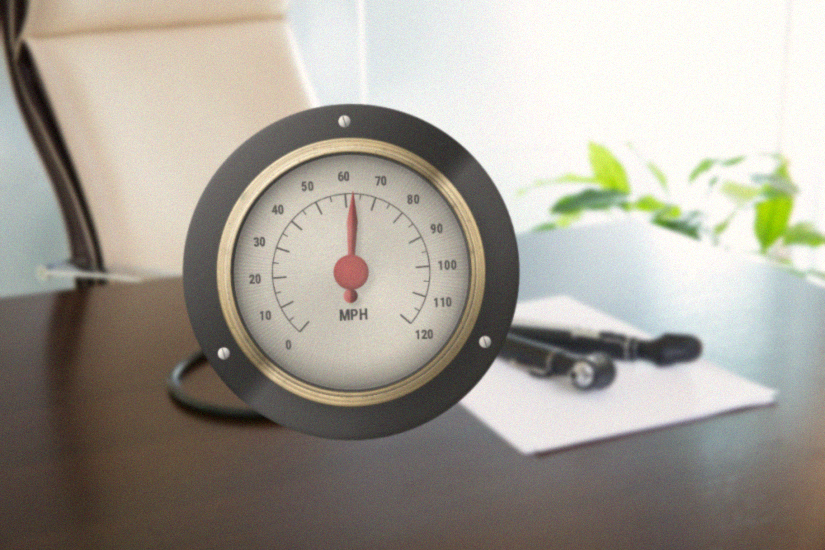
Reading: 62.5 mph
